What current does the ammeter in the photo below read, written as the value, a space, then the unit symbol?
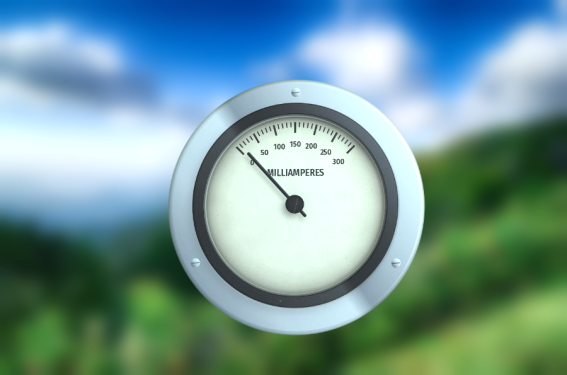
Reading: 10 mA
